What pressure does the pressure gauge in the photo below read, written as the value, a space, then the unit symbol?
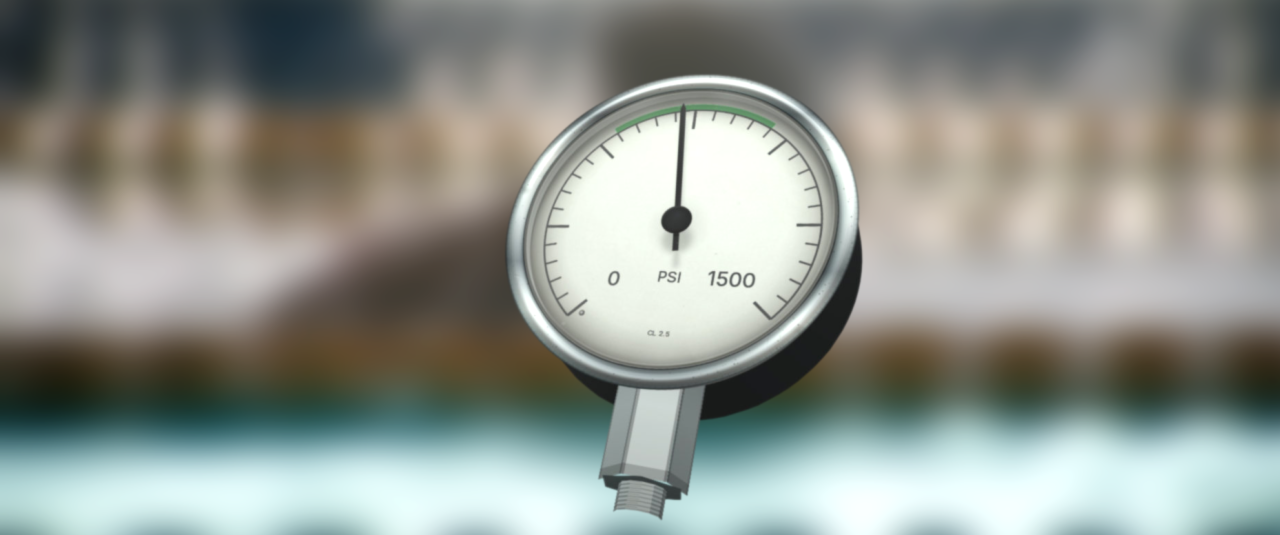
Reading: 725 psi
